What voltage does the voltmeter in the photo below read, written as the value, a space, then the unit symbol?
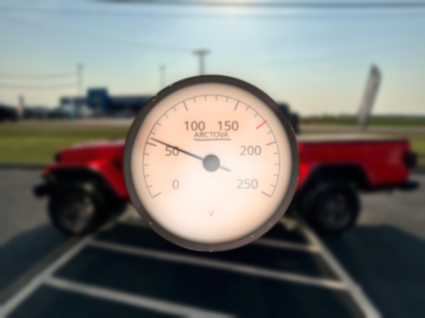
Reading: 55 V
